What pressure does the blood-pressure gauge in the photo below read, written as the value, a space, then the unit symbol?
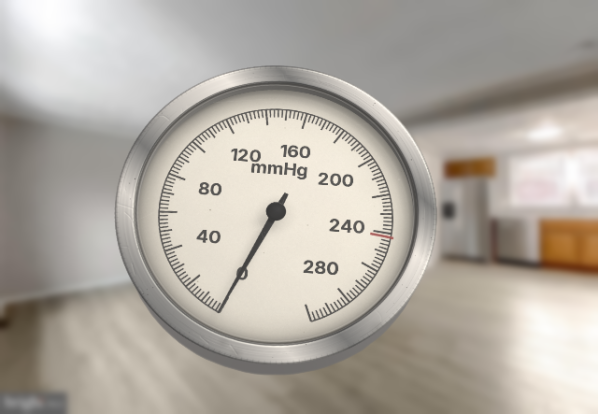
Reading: 0 mmHg
